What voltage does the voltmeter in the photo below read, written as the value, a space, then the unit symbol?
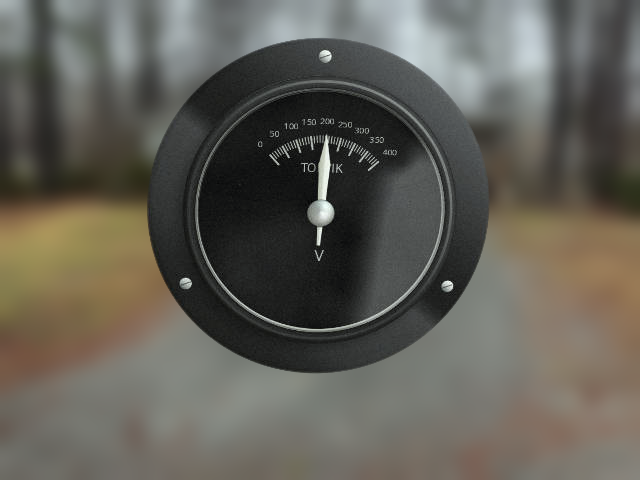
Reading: 200 V
